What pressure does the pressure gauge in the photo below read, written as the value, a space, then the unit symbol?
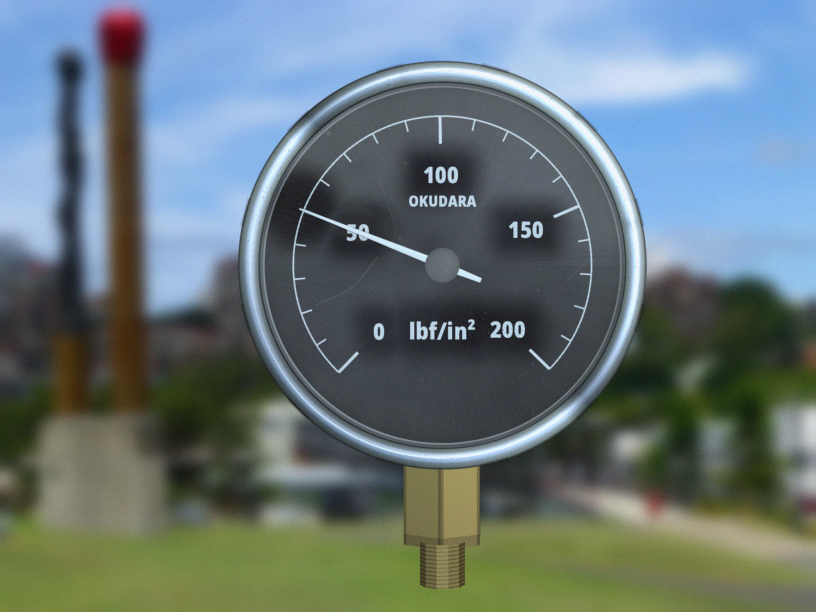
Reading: 50 psi
